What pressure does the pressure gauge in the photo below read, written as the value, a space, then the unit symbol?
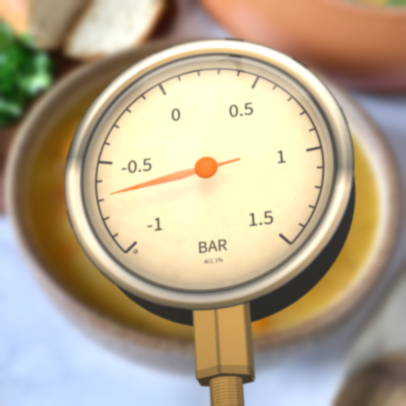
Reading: -0.7 bar
